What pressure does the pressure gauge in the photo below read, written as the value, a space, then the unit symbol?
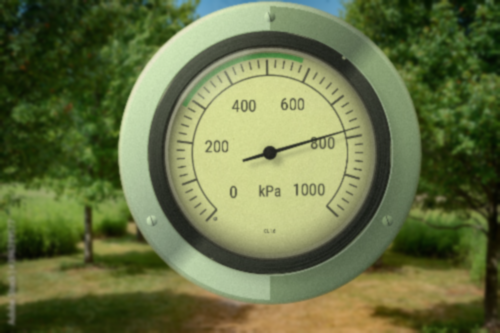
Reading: 780 kPa
